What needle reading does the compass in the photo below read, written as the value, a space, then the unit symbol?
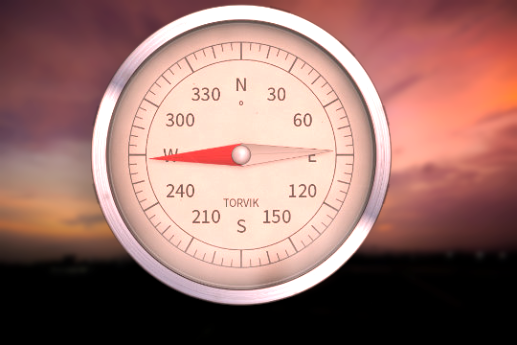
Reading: 267.5 °
